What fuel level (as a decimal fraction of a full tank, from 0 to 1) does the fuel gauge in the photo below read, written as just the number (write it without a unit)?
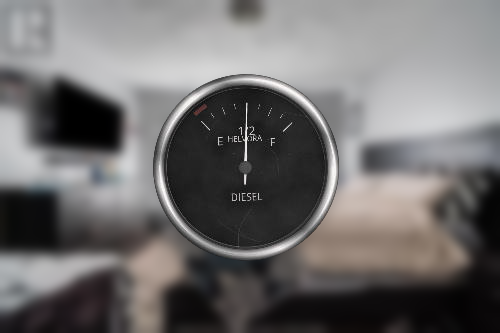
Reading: 0.5
